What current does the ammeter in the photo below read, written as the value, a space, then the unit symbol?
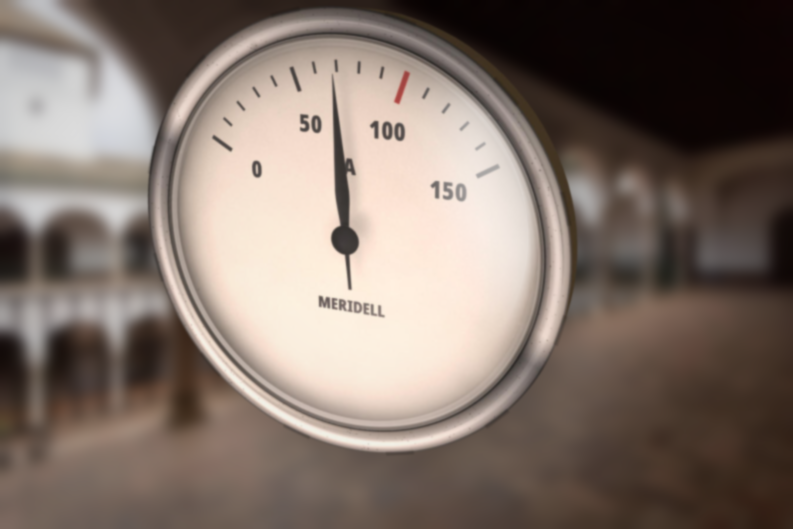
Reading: 70 A
